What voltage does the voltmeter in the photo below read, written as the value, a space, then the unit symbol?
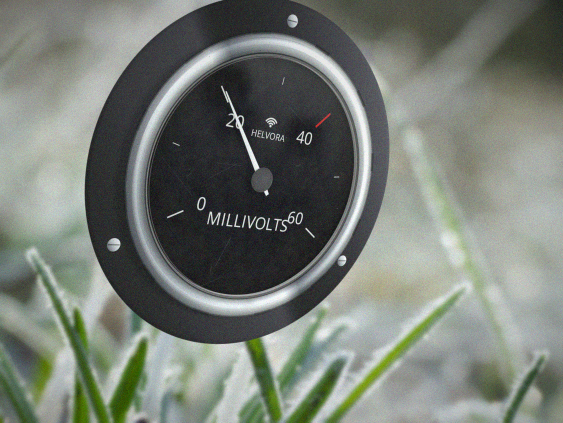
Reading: 20 mV
